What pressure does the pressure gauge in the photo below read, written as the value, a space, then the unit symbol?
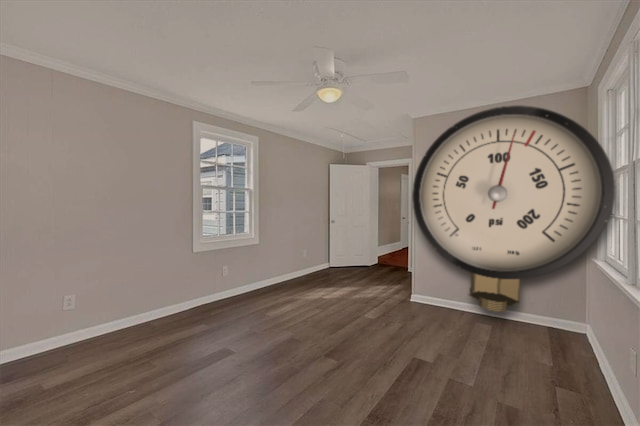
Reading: 110 psi
